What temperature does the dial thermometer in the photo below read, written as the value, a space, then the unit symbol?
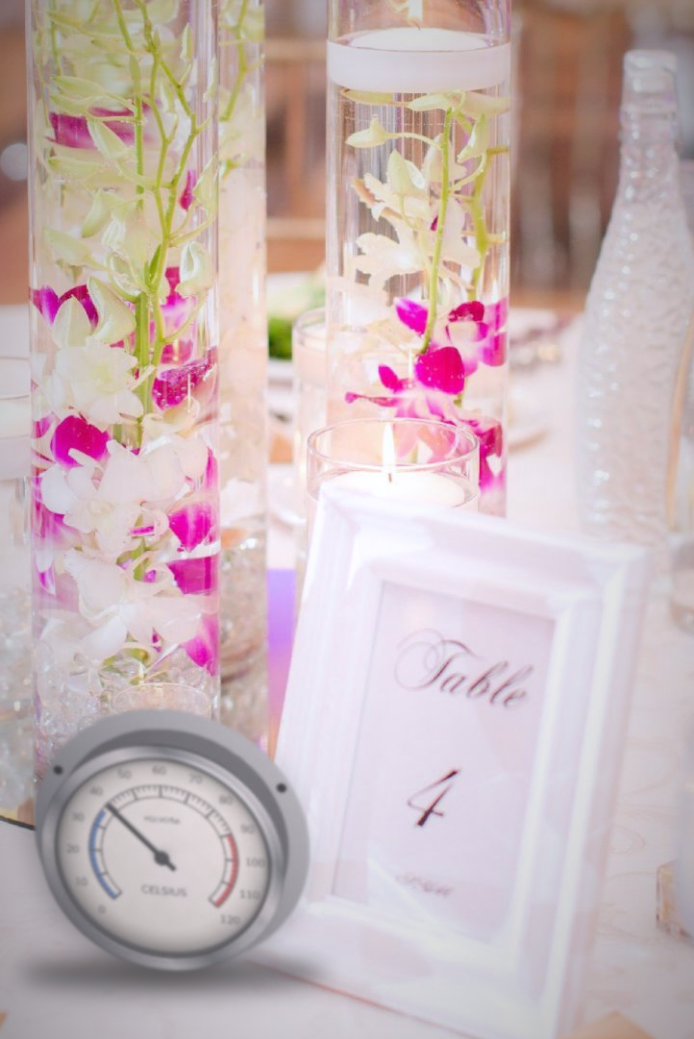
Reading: 40 °C
